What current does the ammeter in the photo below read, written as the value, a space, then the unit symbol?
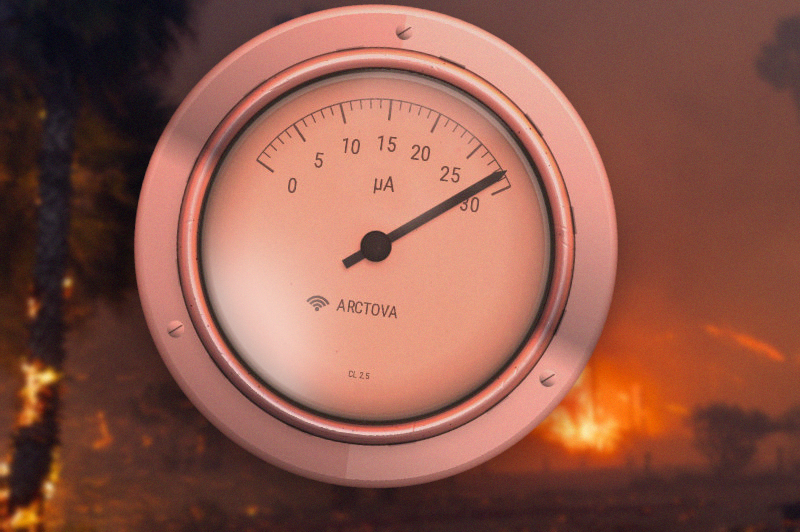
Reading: 28.5 µA
